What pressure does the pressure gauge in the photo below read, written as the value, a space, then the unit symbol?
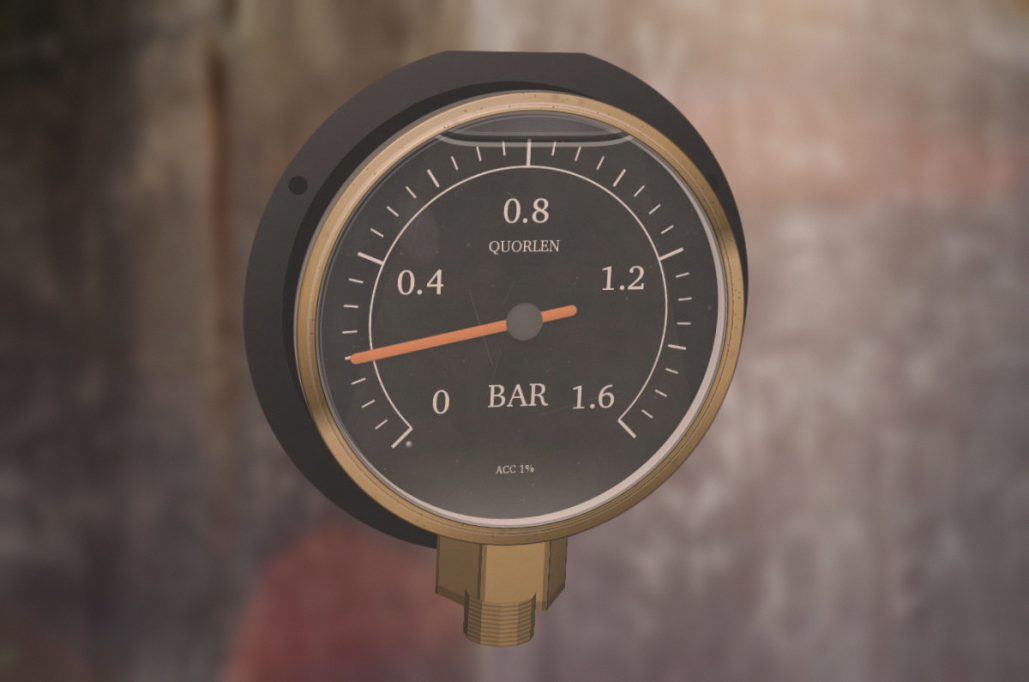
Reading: 0.2 bar
